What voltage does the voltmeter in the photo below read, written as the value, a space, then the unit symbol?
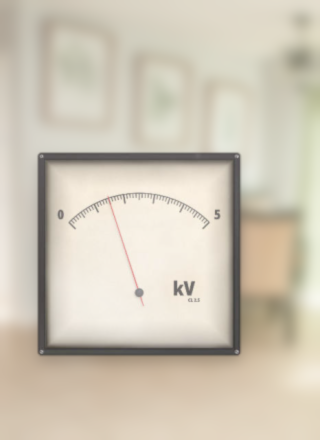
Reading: 1.5 kV
